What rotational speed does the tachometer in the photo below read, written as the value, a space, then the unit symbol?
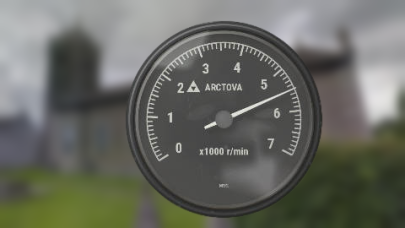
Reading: 5500 rpm
